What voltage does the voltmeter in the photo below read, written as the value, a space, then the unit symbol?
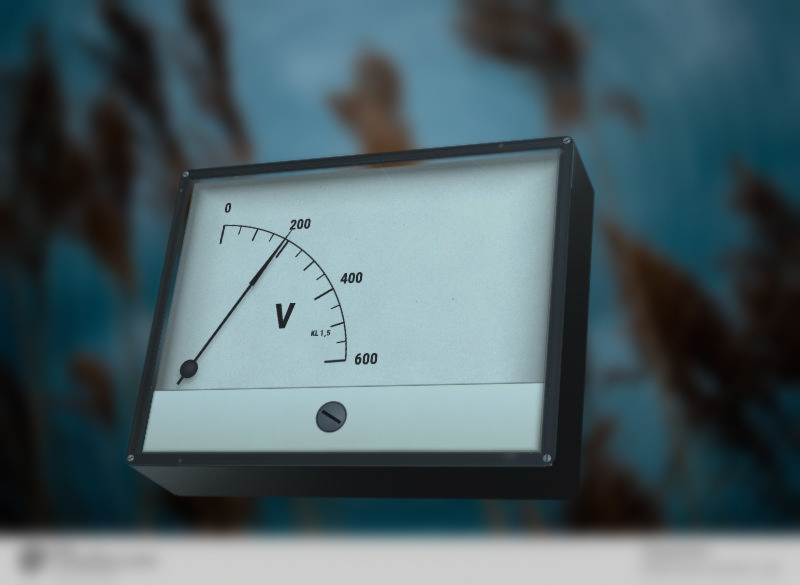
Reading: 200 V
